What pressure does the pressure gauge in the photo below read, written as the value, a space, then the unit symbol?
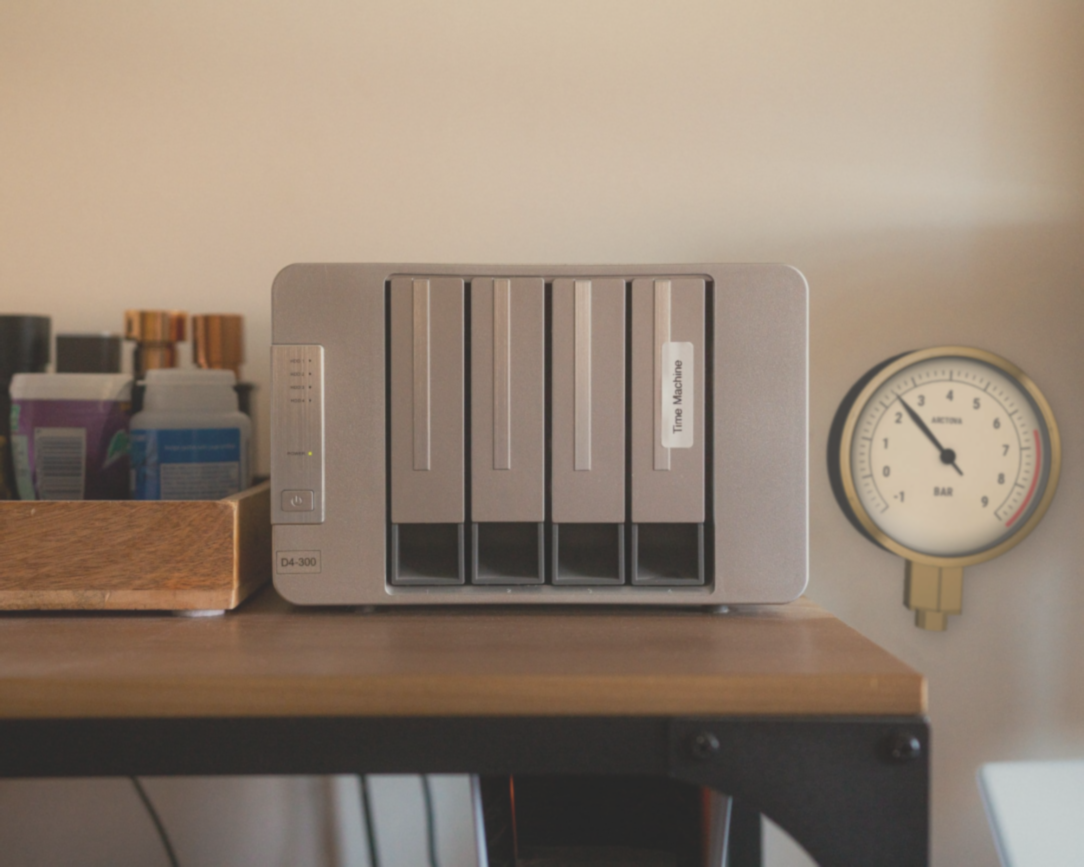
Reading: 2.4 bar
